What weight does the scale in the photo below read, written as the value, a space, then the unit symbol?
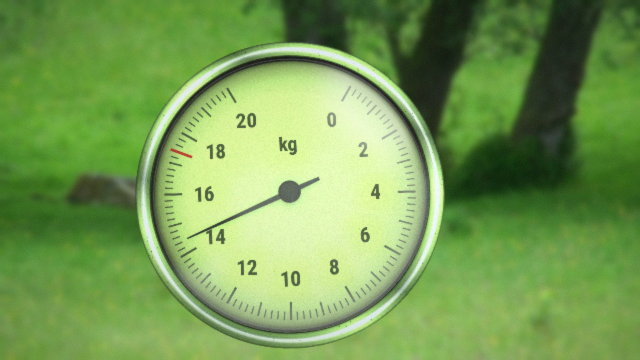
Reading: 14.4 kg
